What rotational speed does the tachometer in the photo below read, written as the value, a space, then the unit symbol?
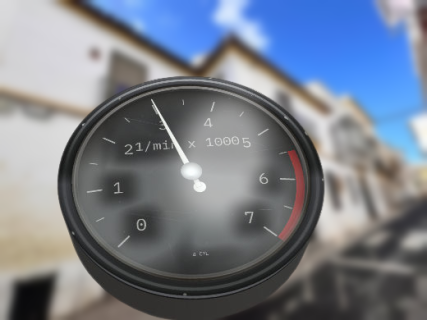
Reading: 3000 rpm
